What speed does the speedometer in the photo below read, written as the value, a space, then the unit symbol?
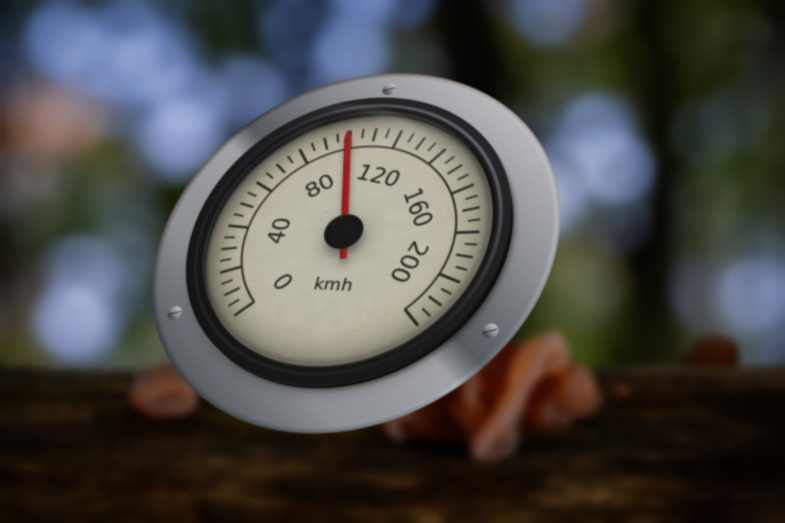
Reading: 100 km/h
